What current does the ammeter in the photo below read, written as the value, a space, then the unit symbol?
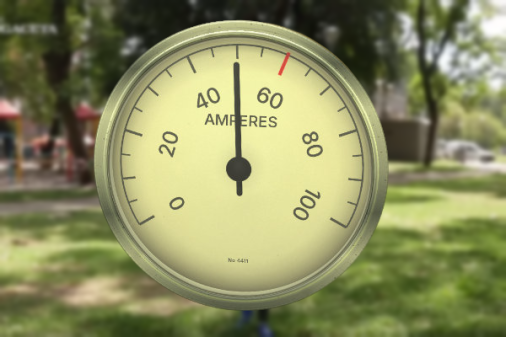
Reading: 50 A
